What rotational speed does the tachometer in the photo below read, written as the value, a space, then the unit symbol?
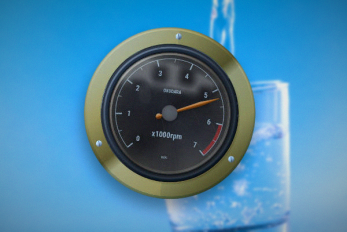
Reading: 5250 rpm
